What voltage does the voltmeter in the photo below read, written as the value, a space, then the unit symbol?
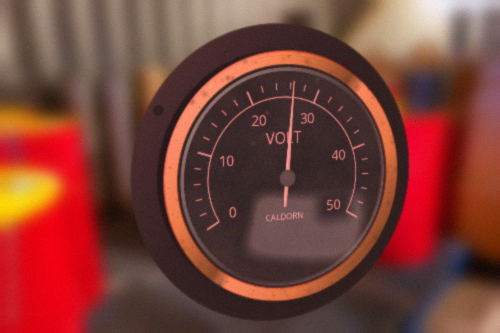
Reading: 26 V
